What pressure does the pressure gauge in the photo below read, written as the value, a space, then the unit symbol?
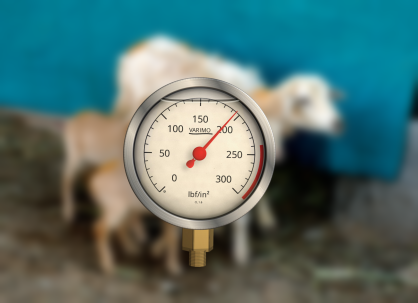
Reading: 195 psi
